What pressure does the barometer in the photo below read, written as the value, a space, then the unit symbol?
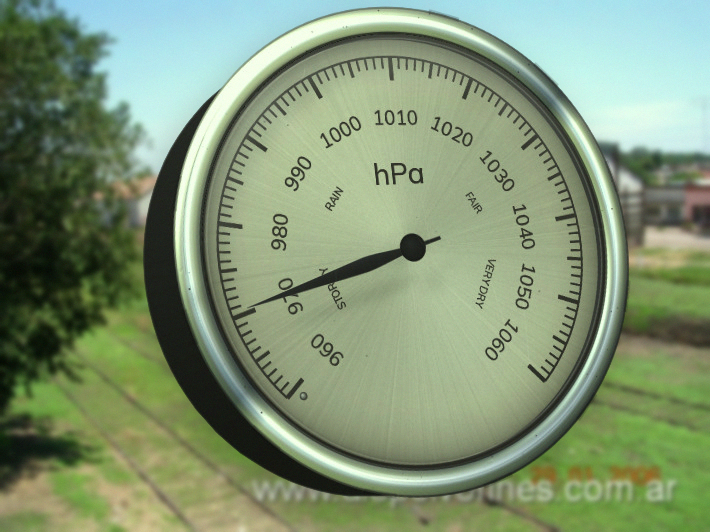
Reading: 970.5 hPa
